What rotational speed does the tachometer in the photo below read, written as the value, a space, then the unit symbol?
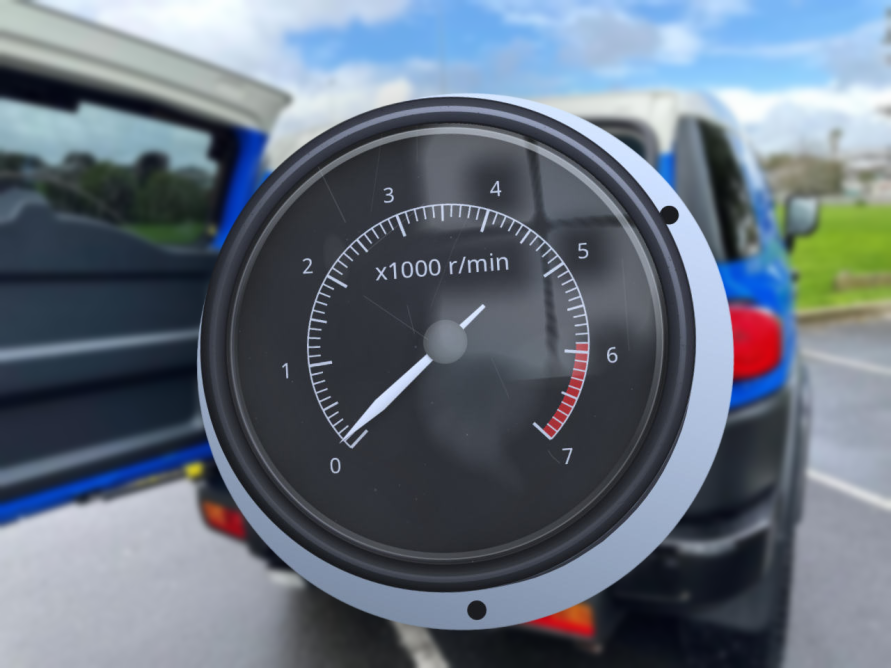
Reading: 100 rpm
